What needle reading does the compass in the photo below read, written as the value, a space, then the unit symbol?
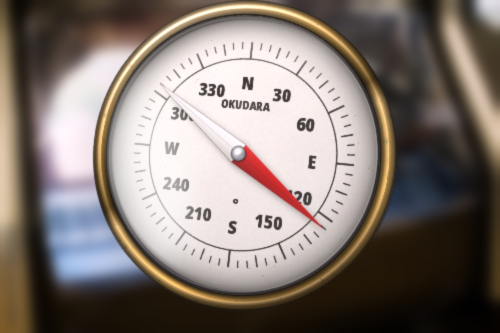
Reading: 125 °
